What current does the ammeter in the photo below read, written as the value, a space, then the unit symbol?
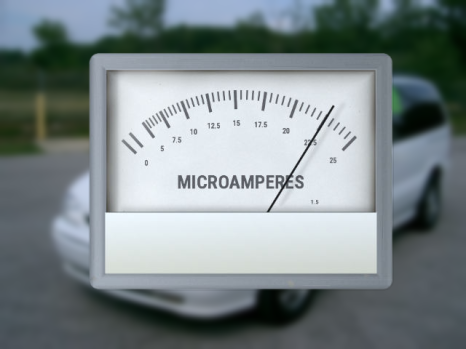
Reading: 22.5 µA
